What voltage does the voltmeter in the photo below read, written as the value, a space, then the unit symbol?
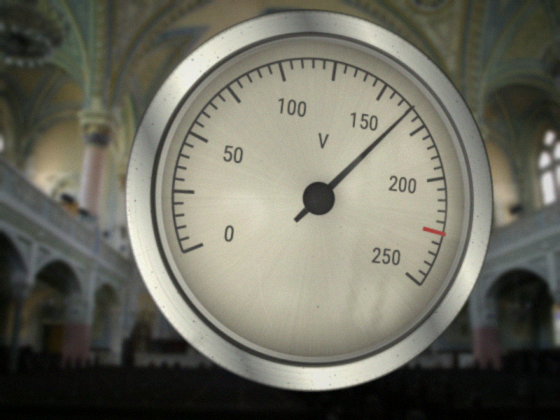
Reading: 165 V
